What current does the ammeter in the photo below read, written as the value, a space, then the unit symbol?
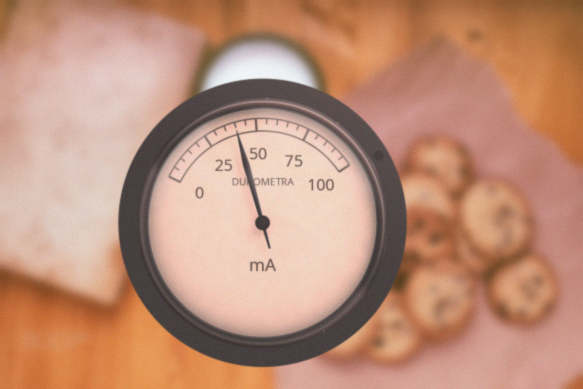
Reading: 40 mA
